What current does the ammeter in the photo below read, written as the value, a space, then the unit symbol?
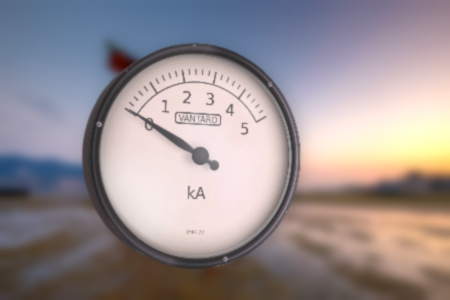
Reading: 0 kA
